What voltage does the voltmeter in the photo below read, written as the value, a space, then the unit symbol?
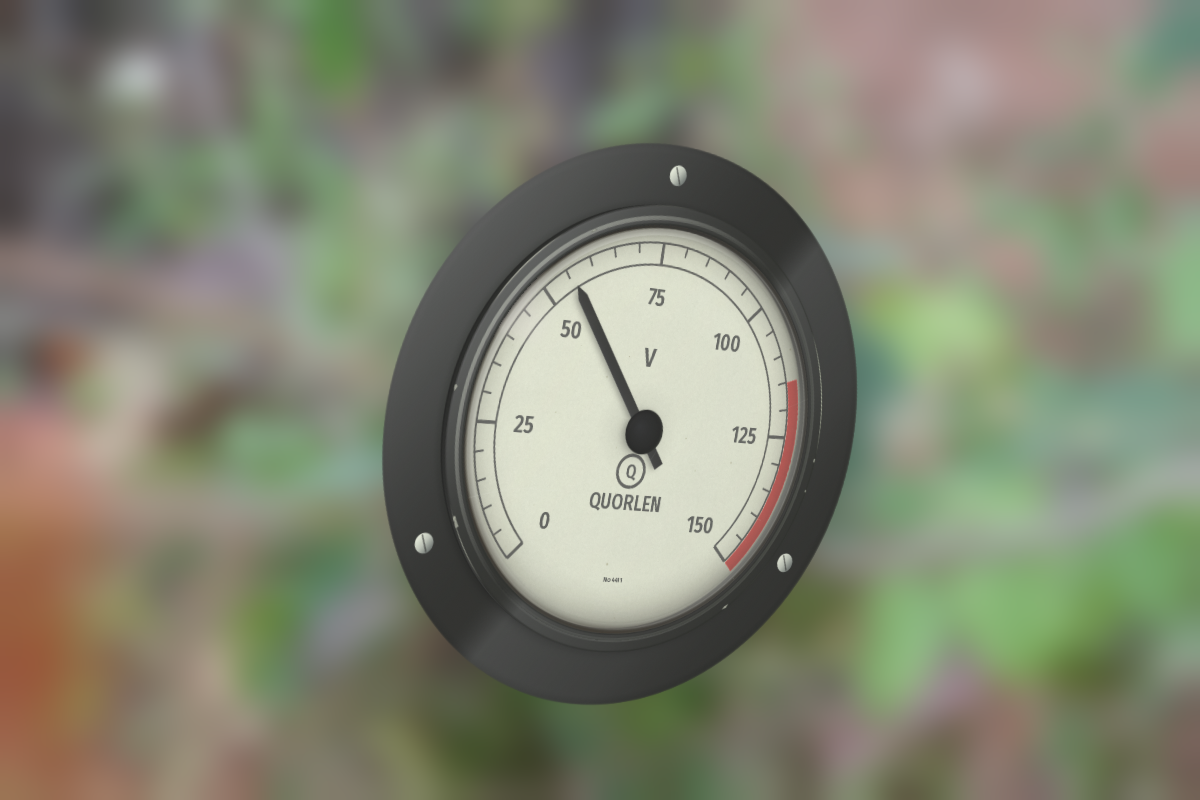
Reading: 55 V
